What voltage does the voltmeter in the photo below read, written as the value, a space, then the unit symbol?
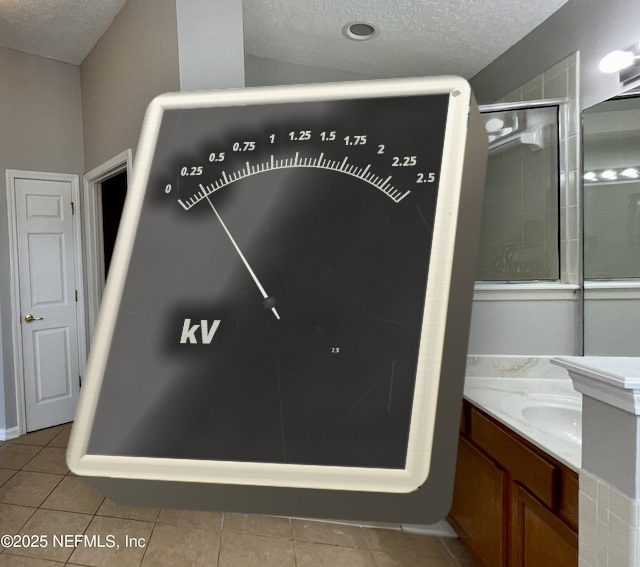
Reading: 0.25 kV
